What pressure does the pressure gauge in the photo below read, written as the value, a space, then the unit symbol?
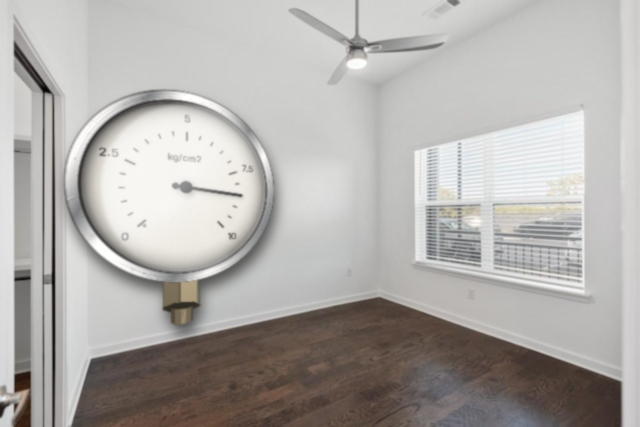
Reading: 8.5 kg/cm²
